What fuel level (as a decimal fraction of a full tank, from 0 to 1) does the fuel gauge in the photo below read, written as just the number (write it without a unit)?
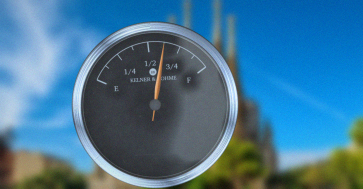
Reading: 0.625
